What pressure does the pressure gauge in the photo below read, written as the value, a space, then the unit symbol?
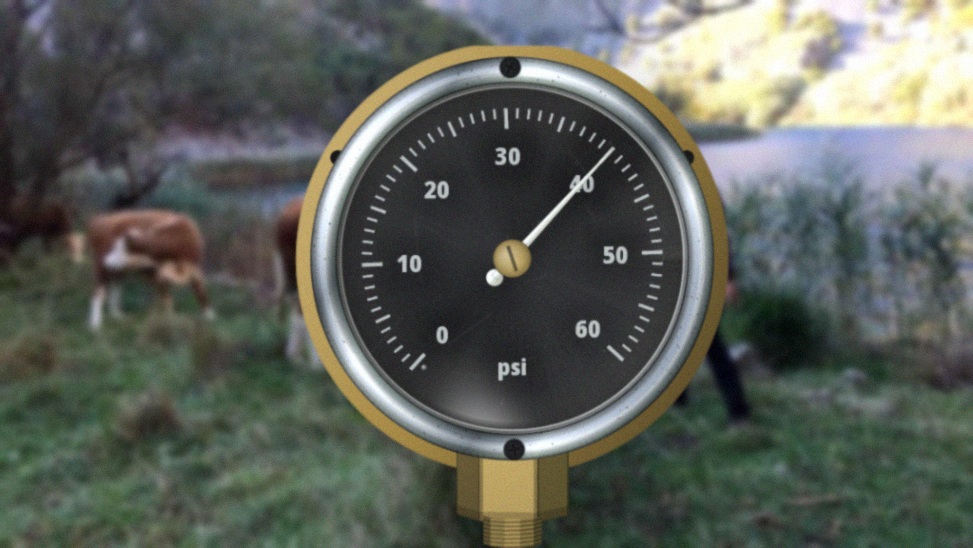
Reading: 40 psi
